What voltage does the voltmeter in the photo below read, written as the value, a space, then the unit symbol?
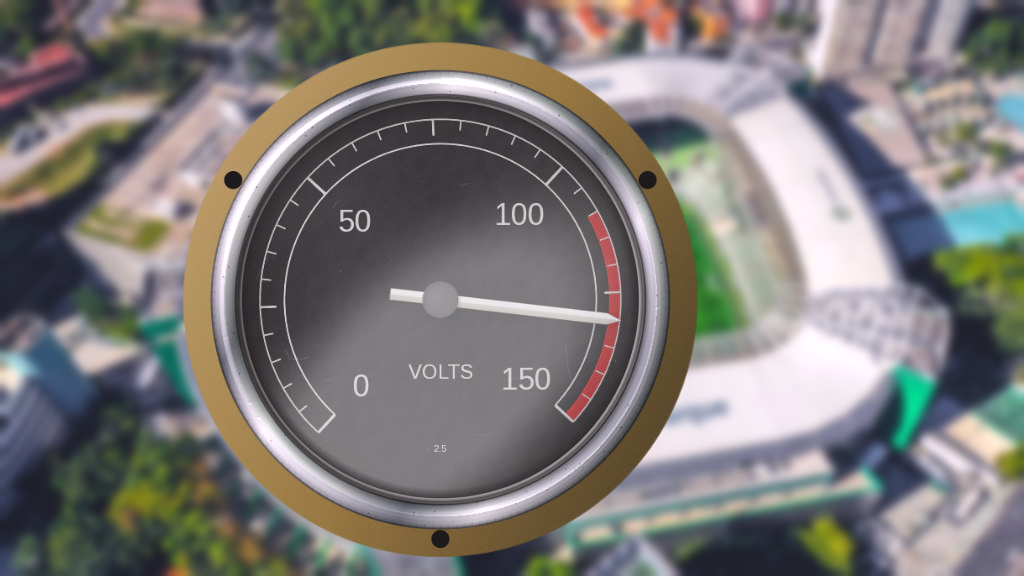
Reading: 130 V
